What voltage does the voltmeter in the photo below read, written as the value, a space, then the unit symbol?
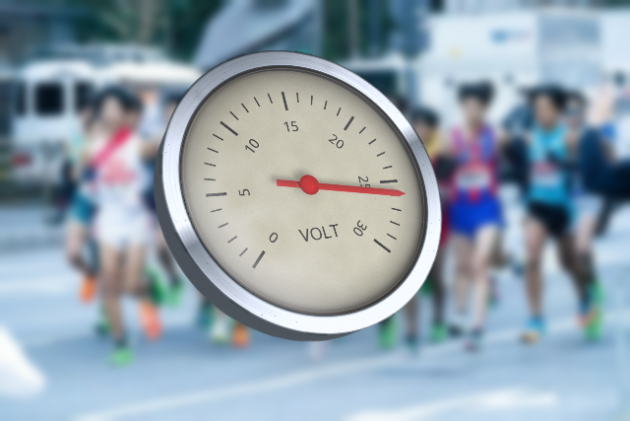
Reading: 26 V
